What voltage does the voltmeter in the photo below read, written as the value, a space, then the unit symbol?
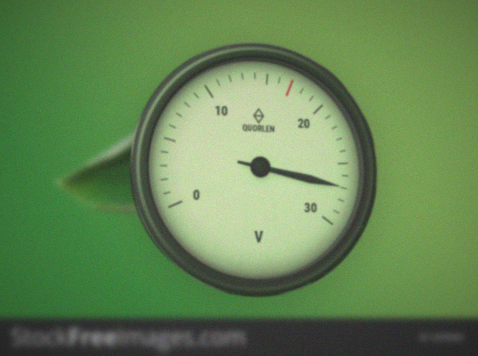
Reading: 27 V
